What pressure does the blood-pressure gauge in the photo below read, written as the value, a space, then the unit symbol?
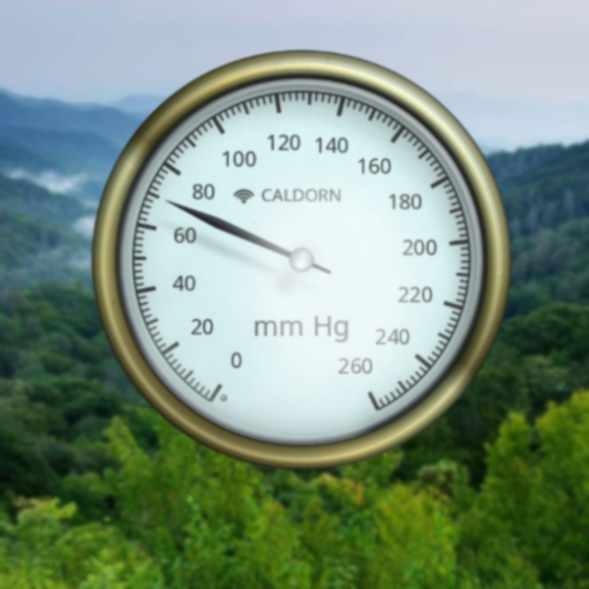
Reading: 70 mmHg
